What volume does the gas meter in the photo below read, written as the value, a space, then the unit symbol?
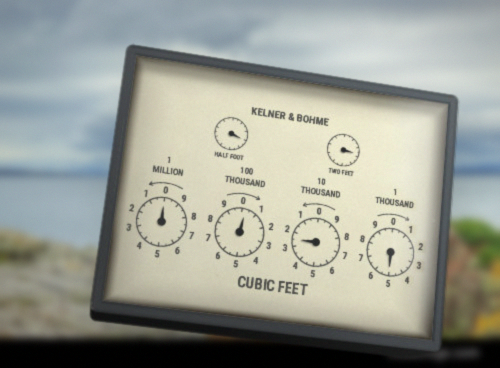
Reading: 2500 ft³
